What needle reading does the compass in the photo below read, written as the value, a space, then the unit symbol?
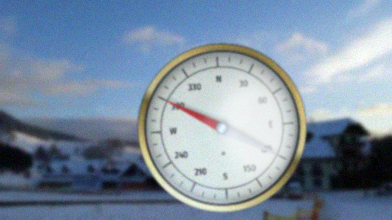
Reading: 300 °
